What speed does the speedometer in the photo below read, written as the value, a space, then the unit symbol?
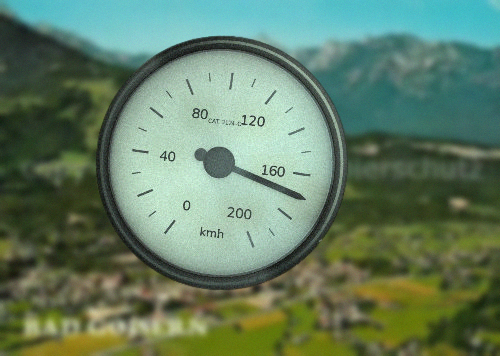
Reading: 170 km/h
